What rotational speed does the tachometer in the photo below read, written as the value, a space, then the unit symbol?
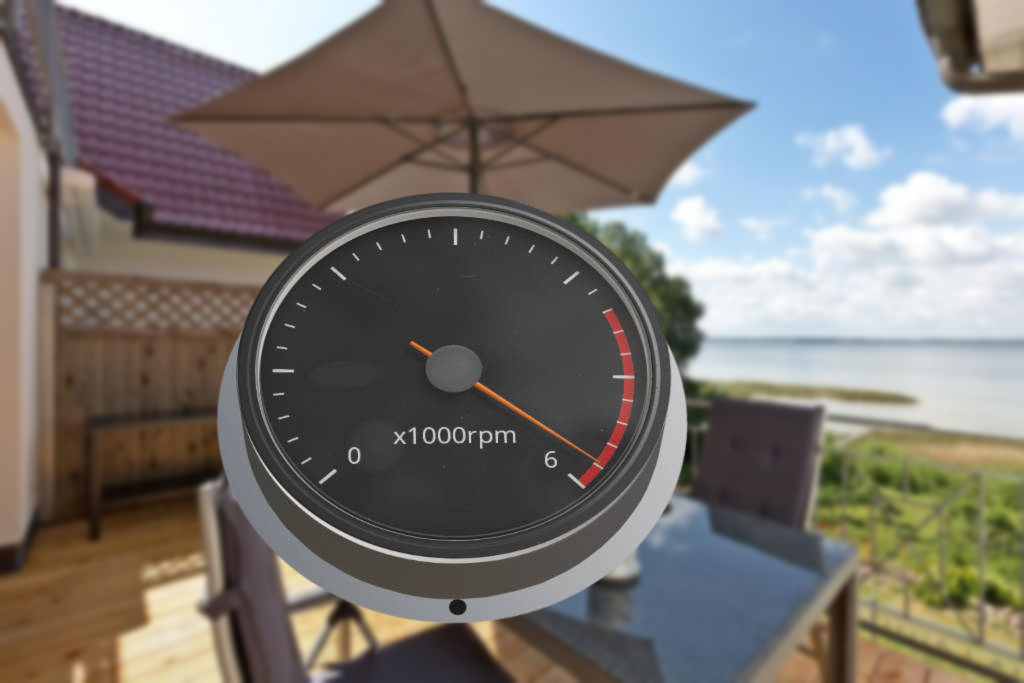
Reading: 5800 rpm
